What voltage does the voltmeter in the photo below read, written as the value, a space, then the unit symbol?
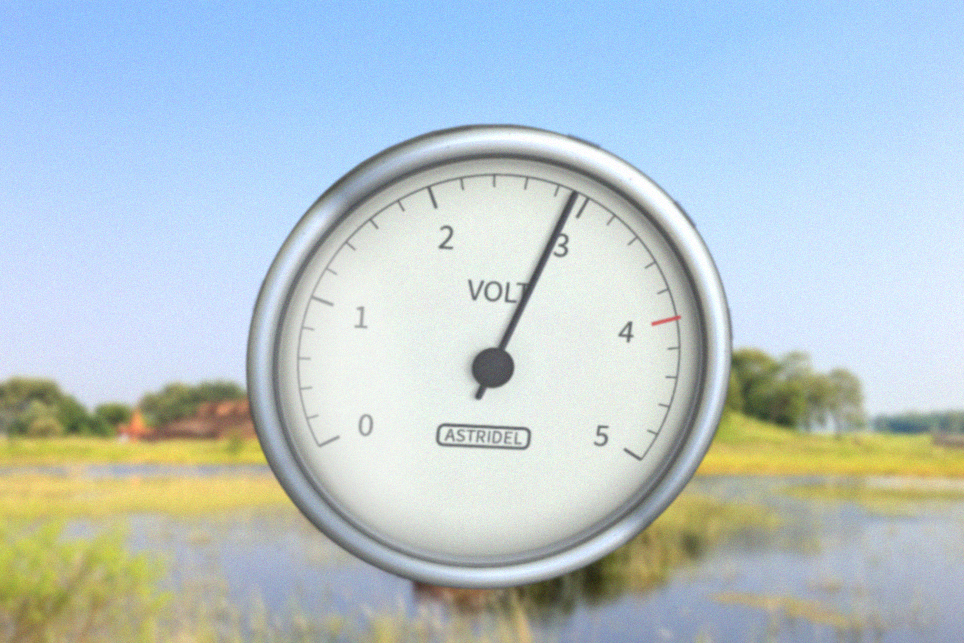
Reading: 2.9 V
